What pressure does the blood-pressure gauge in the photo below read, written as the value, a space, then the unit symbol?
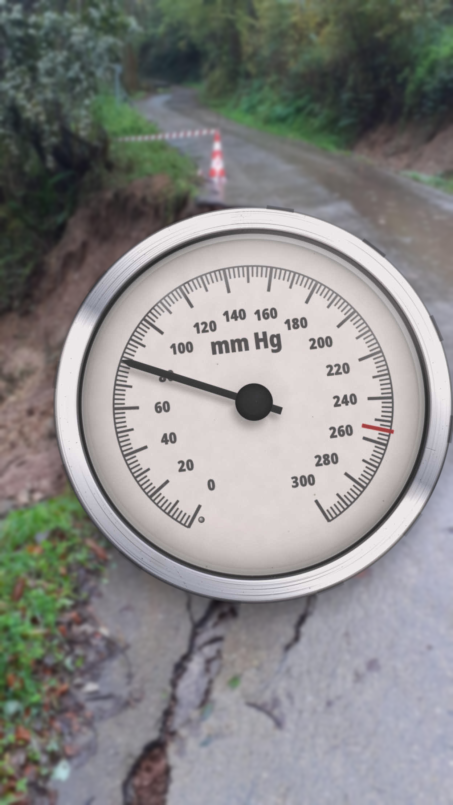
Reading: 80 mmHg
